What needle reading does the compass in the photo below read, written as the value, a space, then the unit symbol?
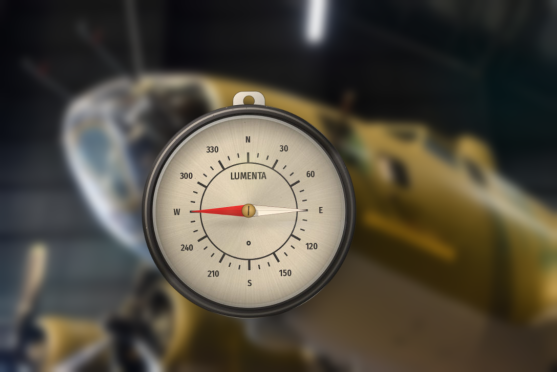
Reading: 270 °
